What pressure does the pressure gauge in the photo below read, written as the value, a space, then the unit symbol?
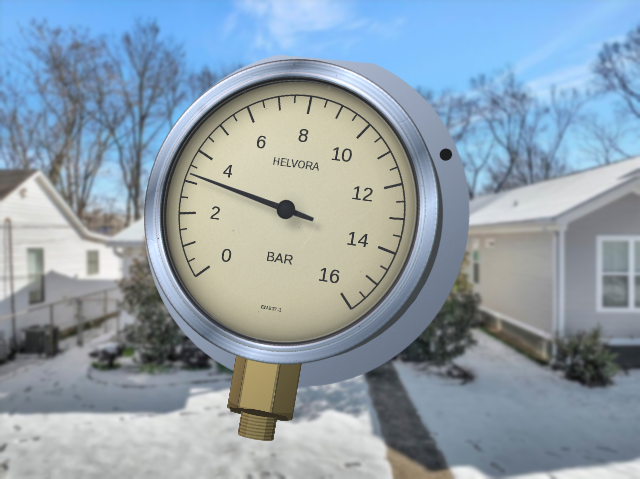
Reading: 3.25 bar
